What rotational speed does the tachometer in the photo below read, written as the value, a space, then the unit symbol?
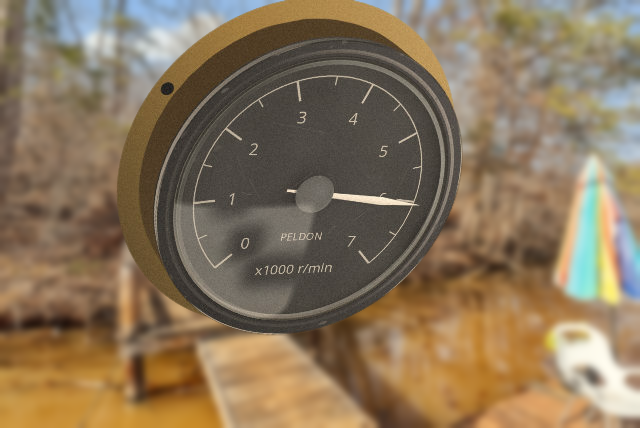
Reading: 6000 rpm
